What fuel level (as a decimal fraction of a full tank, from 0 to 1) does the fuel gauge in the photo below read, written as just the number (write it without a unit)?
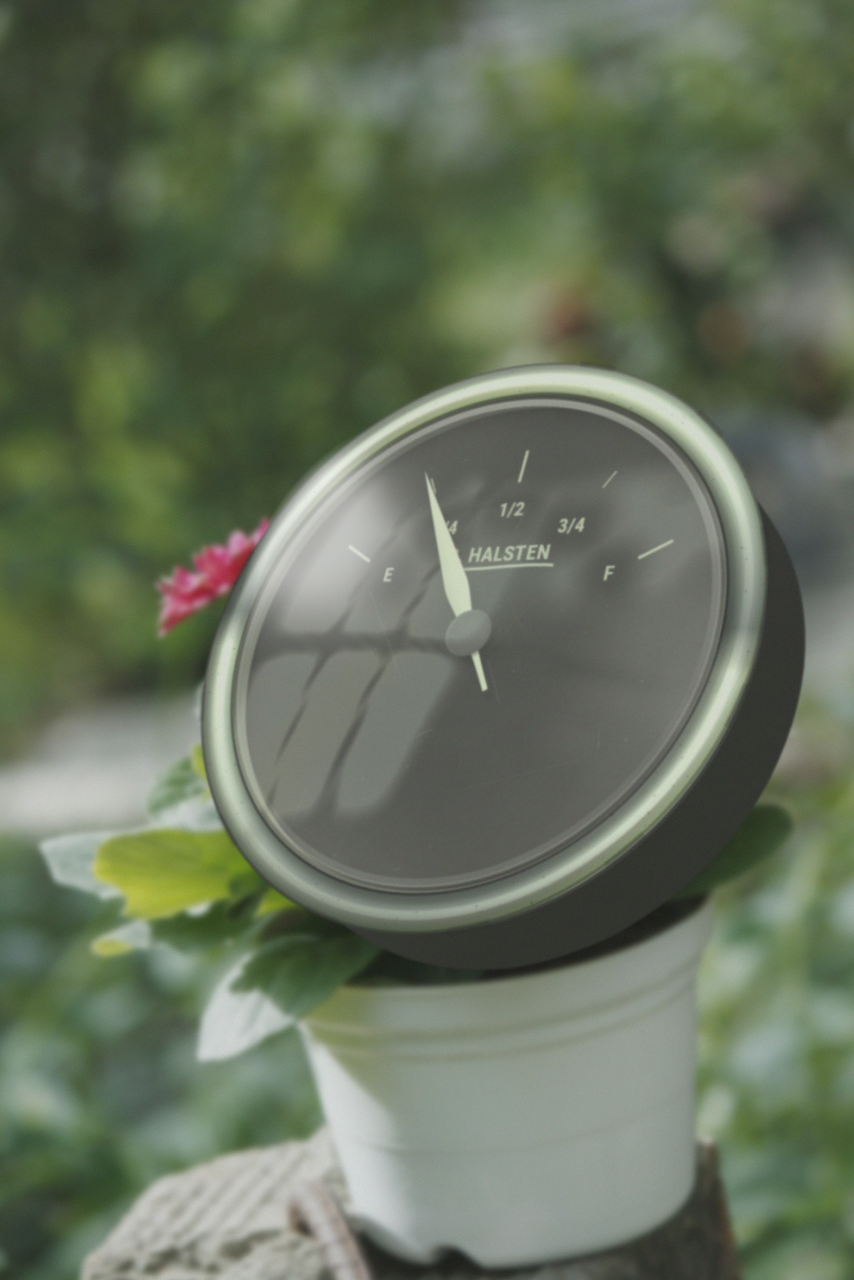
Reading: 0.25
